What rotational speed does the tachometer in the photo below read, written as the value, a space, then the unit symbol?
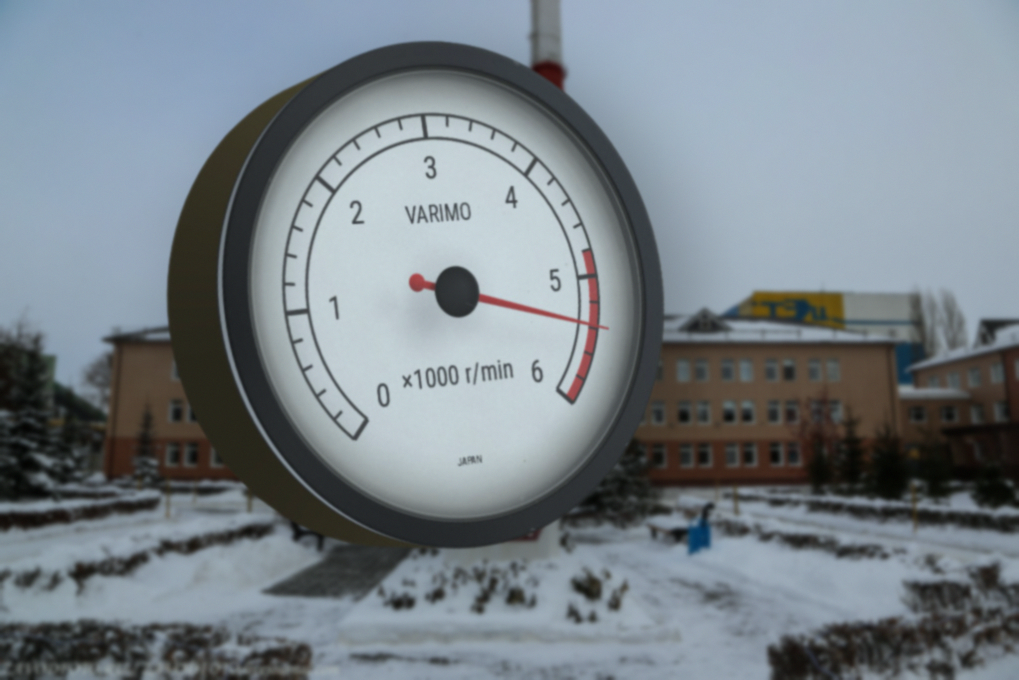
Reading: 5400 rpm
